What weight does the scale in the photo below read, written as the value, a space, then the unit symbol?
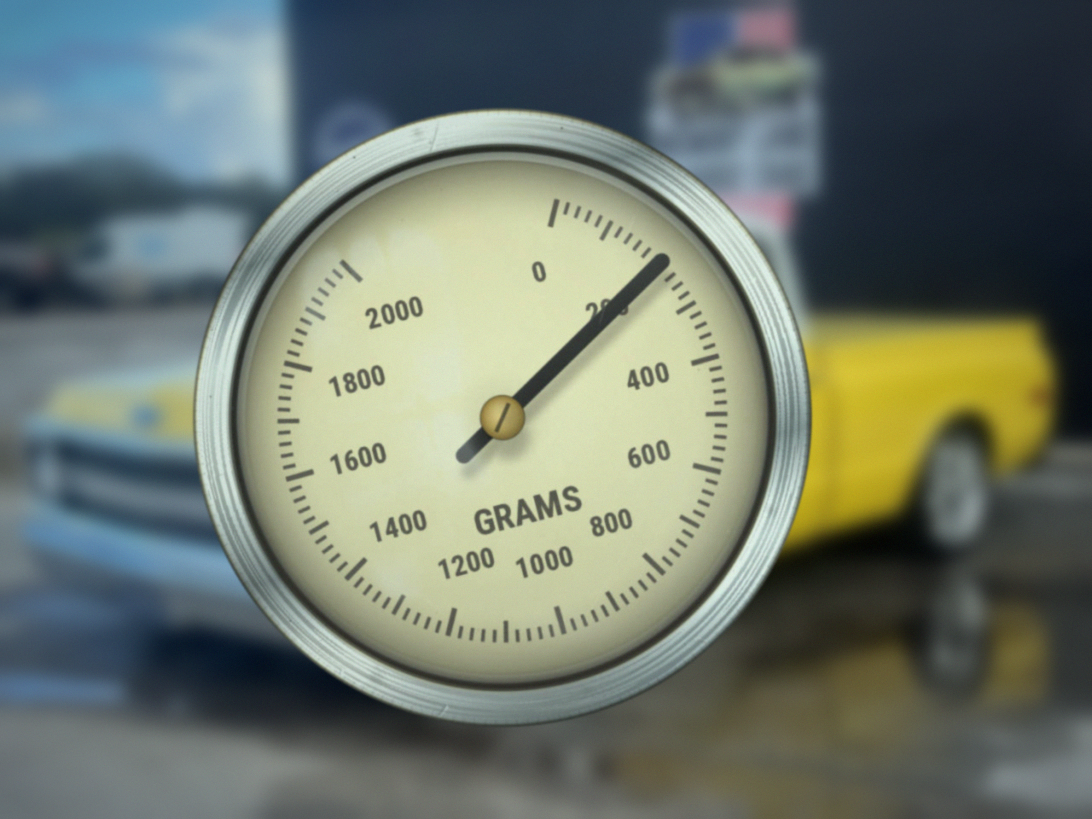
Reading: 210 g
